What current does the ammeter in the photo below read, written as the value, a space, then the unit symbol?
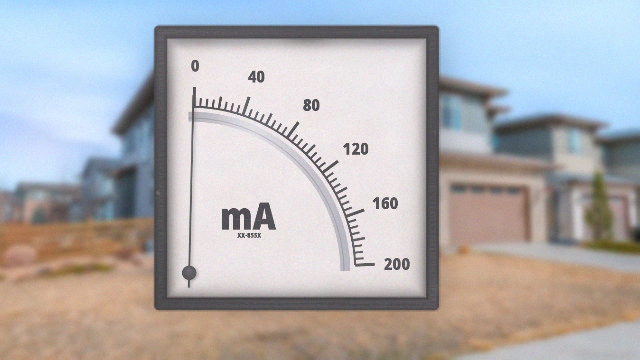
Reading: 0 mA
